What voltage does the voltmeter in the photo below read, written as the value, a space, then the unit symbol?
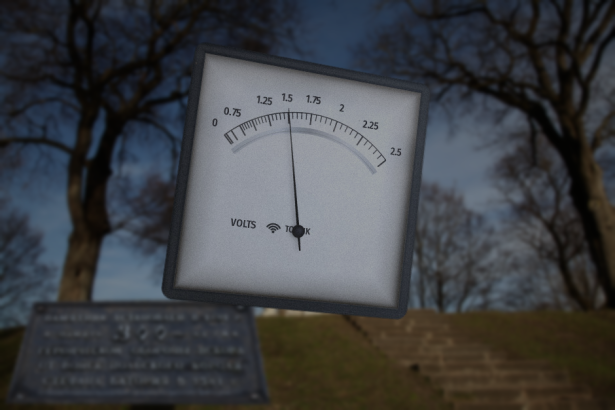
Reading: 1.5 V
